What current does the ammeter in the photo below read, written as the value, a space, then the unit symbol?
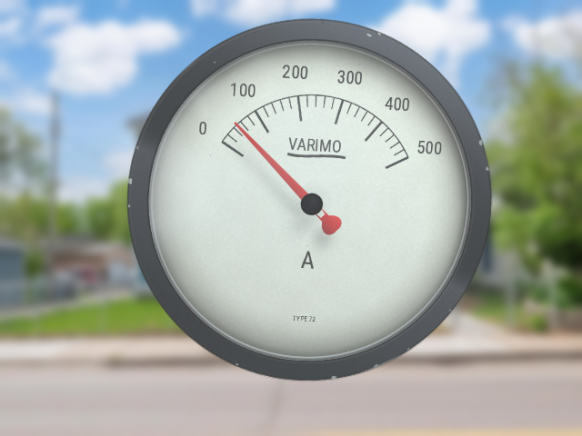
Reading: 50 A
